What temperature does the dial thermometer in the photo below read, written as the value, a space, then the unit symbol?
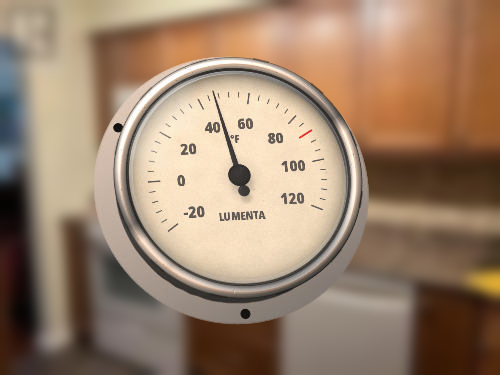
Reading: 46 °F
